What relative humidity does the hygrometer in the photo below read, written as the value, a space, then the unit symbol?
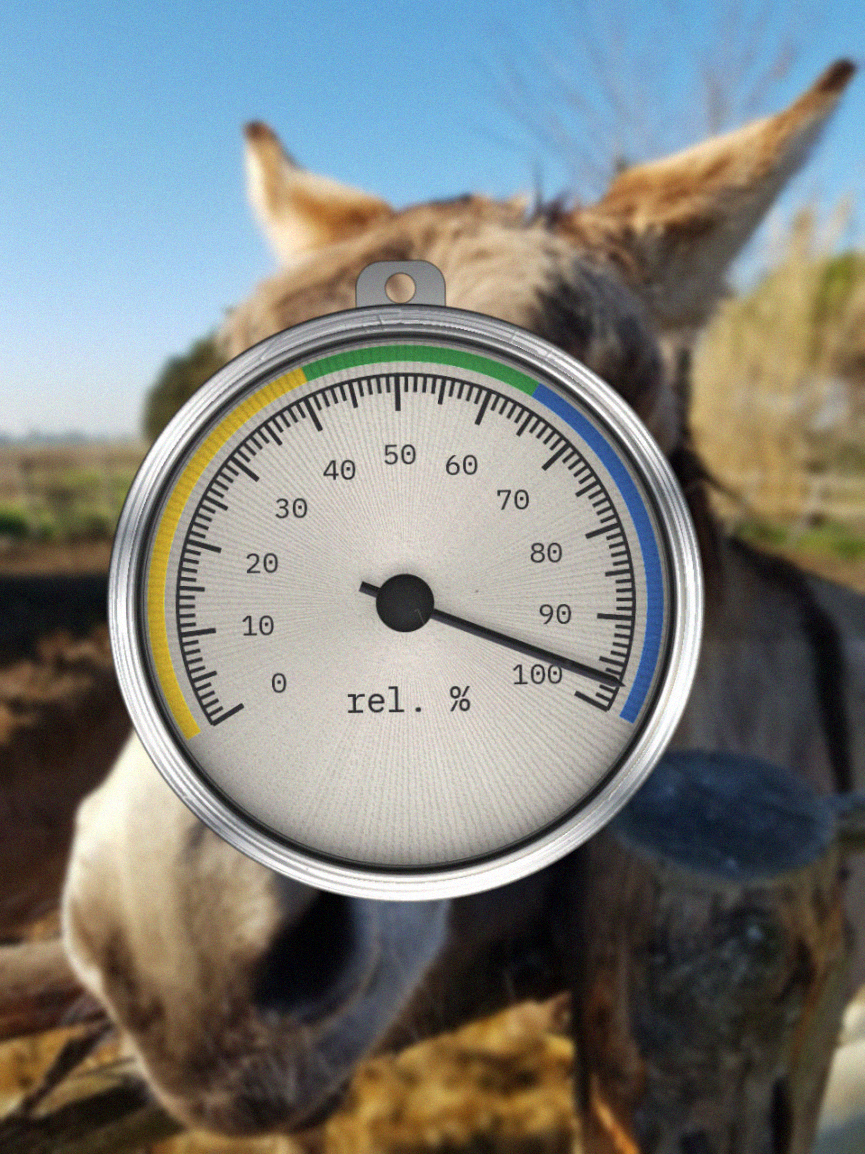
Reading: 97 %
